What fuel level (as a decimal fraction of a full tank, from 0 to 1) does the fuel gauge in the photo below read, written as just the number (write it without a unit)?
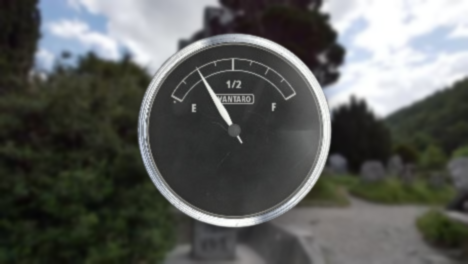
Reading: 0.25
